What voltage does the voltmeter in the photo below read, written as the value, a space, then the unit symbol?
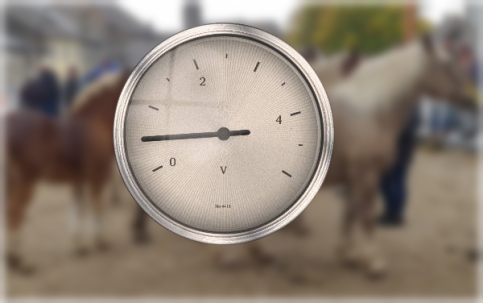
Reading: 0.5 V
